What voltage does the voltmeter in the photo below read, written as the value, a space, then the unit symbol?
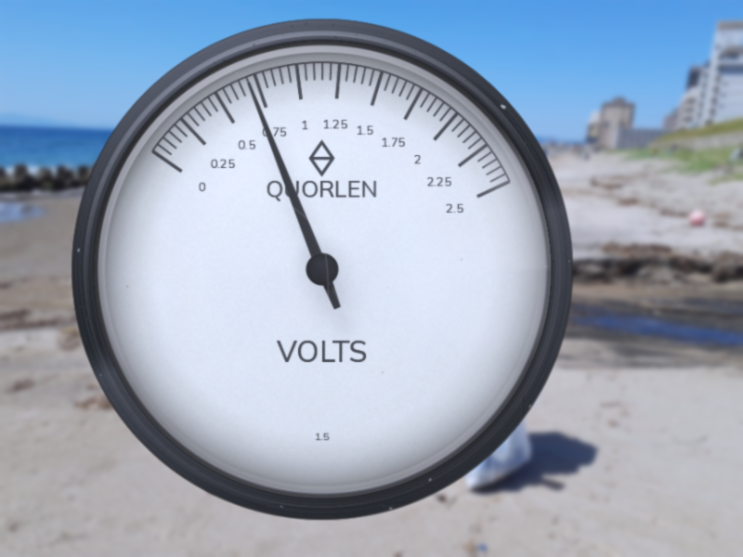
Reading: 0.7 V
